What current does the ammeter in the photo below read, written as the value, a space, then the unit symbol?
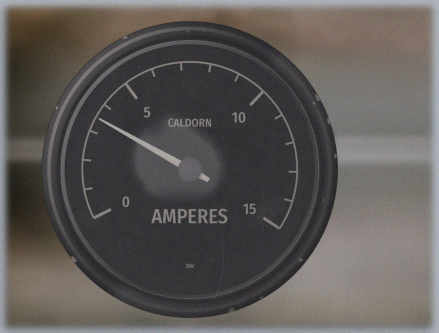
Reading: 3.5 A
